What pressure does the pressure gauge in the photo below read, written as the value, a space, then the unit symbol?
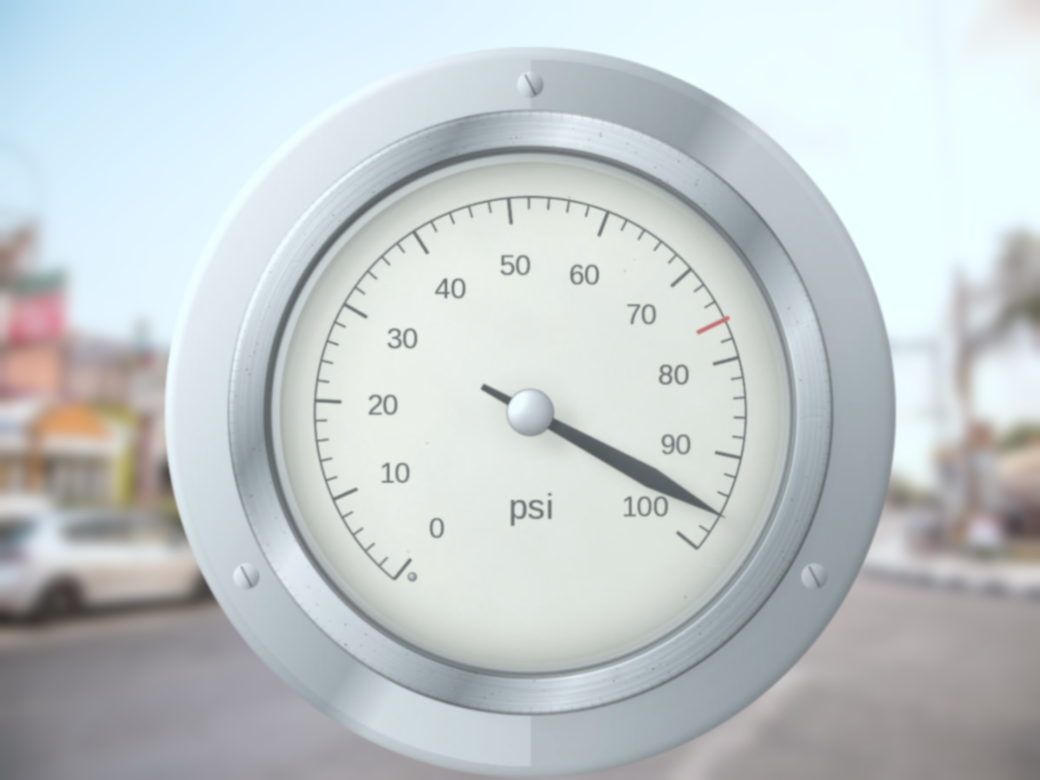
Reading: 96 psi
